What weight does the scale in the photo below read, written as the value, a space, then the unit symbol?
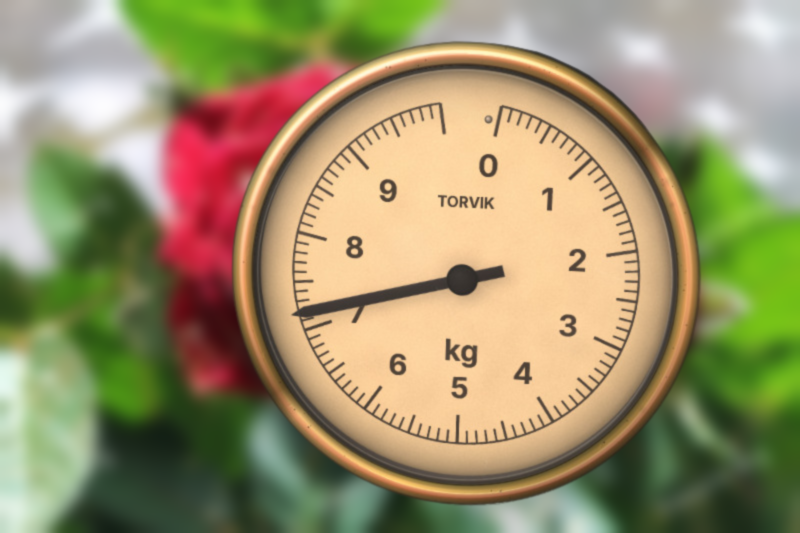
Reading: 7.2 kg
